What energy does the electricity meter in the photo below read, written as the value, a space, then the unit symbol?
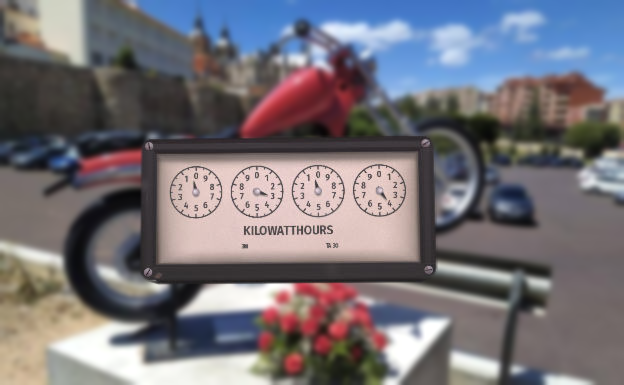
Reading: 304 kWh
